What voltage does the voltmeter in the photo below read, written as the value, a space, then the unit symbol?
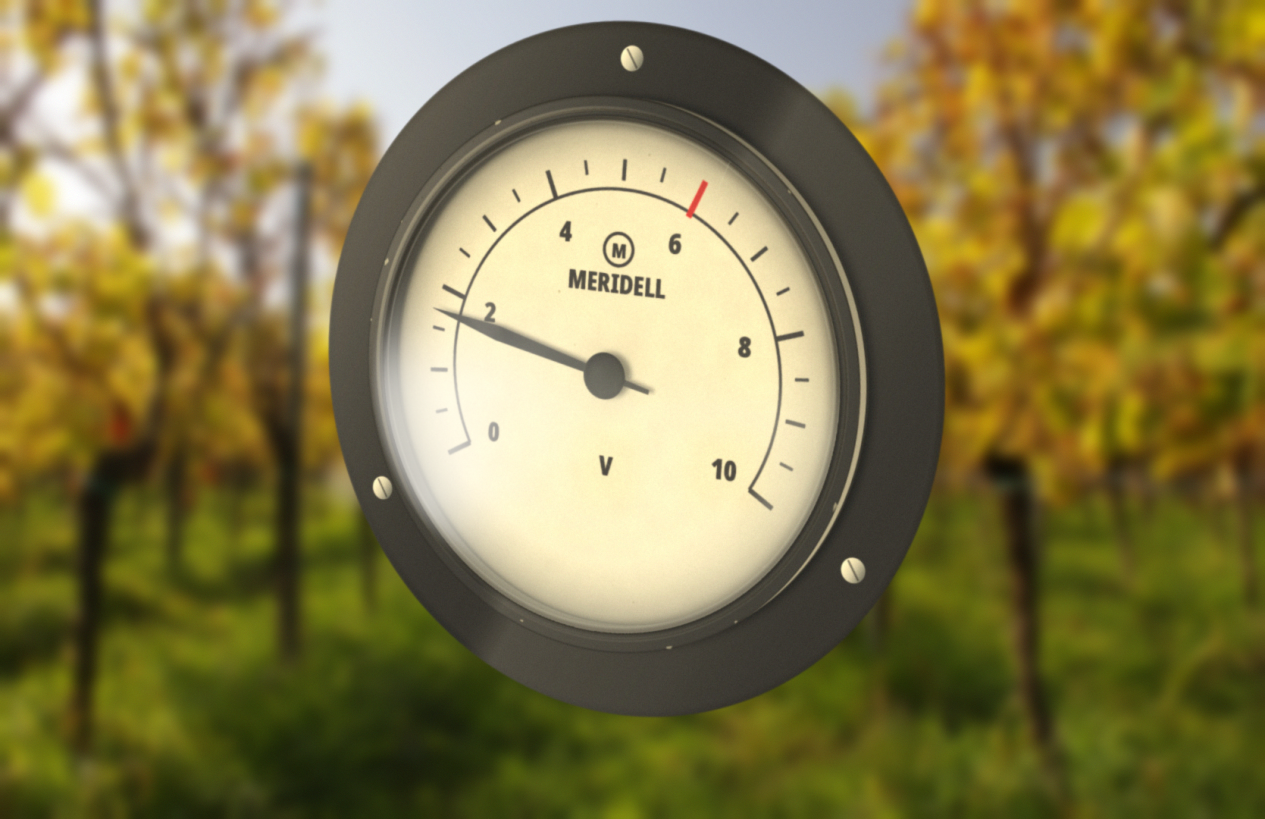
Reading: 1.75 V
